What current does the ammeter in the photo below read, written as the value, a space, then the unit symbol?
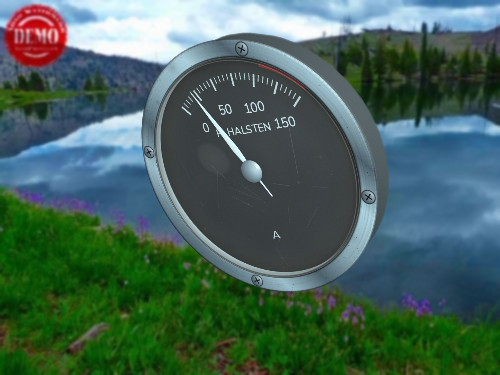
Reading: 25 A
